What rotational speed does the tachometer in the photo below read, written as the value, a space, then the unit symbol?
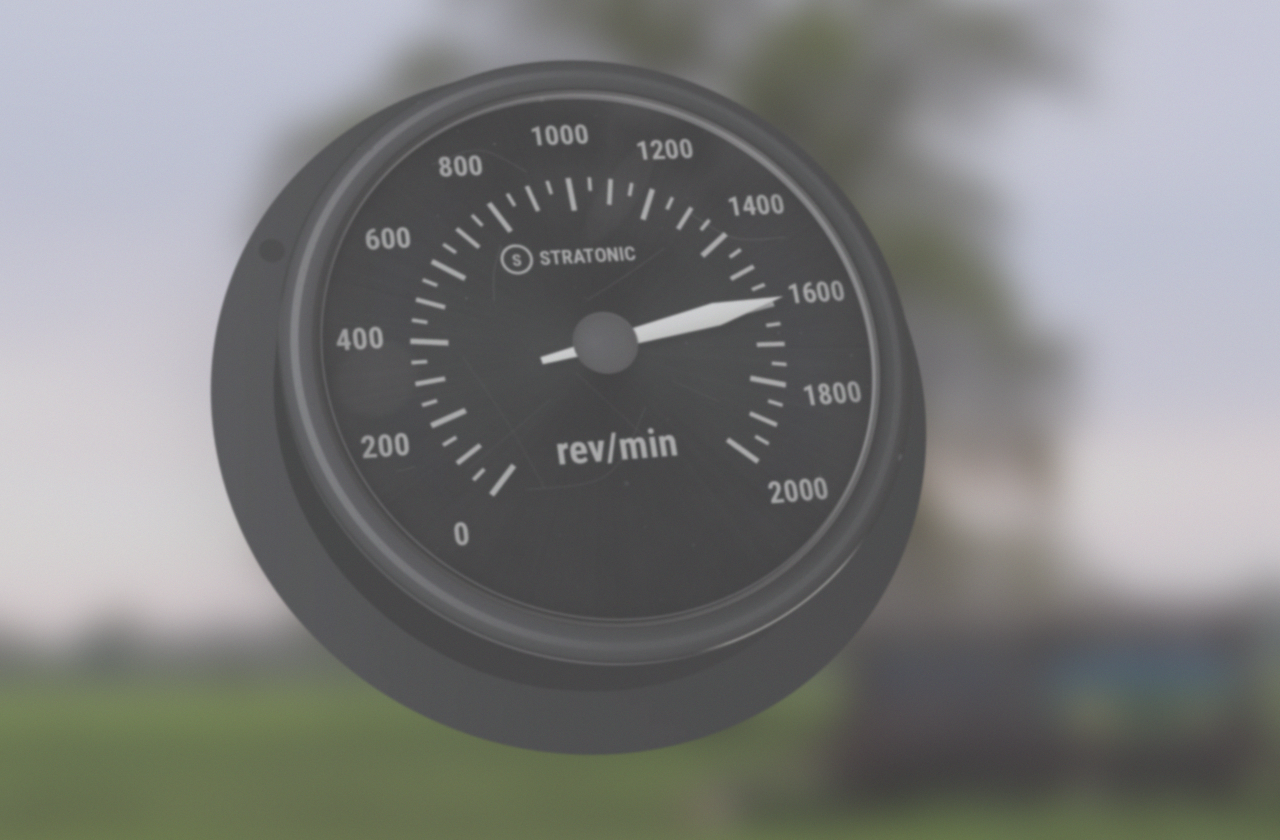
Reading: 1600 rpm
